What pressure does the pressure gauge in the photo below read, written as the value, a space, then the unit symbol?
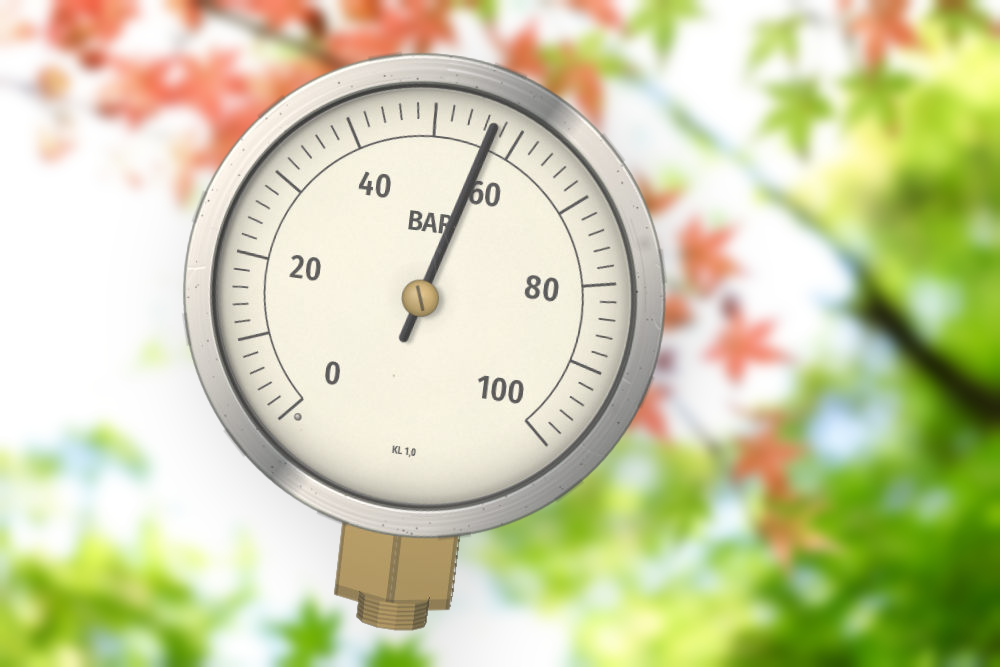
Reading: 57 bar
